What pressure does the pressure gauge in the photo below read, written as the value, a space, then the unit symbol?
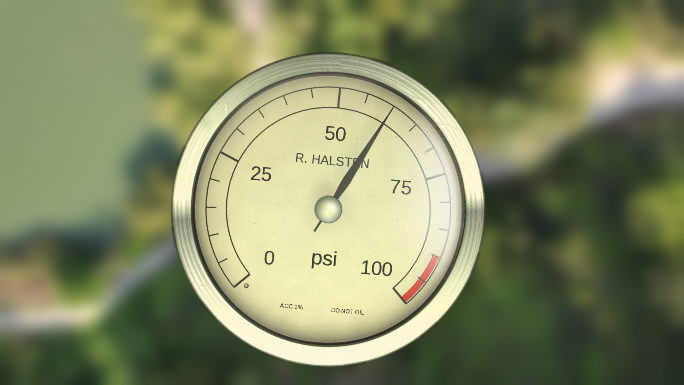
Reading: 60 psi
